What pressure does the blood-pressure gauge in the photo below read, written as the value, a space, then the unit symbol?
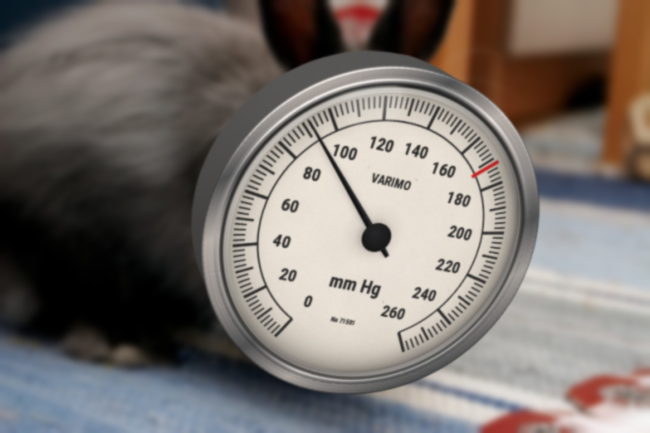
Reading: 92 mmHg
